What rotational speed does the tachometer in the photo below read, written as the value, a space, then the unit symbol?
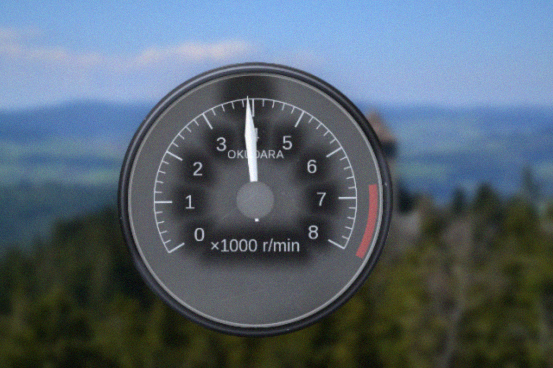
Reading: 3900 rpm
